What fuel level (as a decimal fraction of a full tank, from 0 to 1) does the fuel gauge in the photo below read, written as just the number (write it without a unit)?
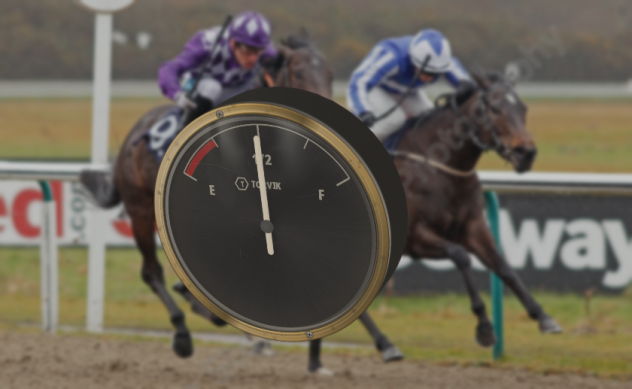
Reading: 0.5
